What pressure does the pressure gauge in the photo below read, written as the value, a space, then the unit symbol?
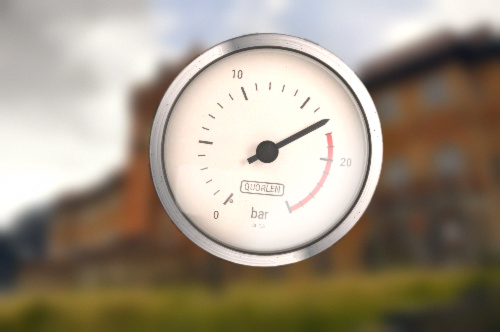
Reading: 17 bar
